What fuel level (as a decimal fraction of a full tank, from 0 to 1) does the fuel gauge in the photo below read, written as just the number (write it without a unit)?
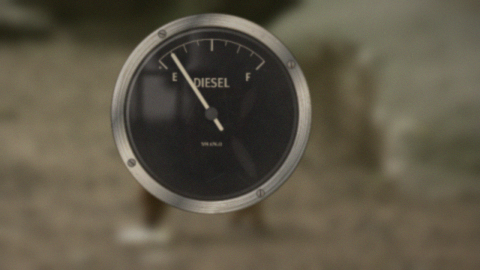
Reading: 0.125
